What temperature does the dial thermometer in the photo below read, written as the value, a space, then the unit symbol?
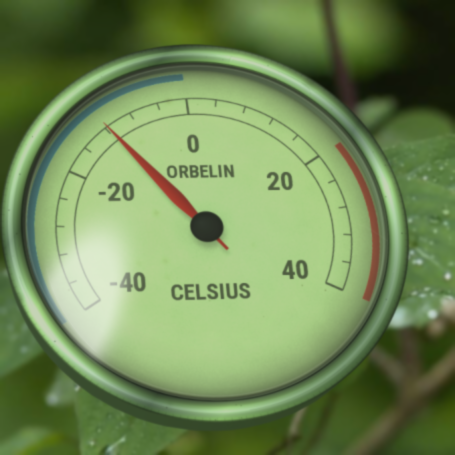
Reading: -12 °C
